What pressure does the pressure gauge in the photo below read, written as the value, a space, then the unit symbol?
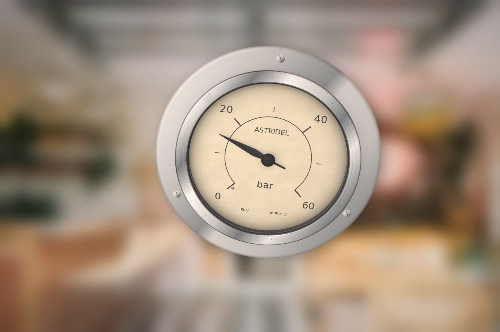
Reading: 15 bar
